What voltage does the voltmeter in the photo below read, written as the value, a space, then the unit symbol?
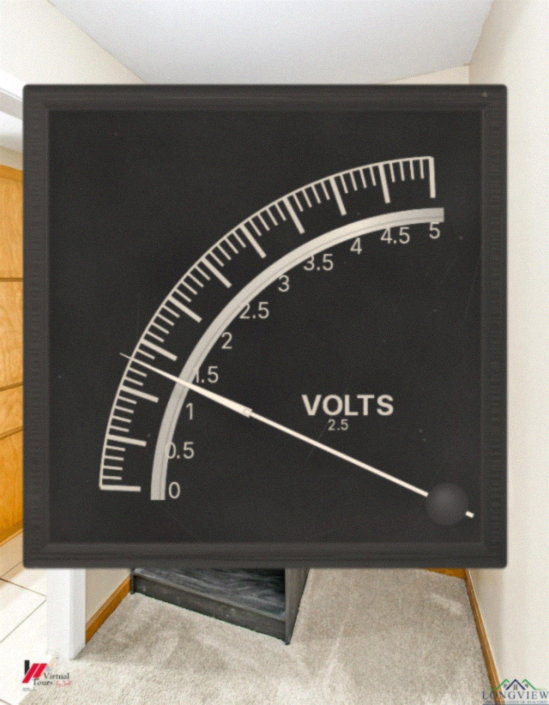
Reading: 1.3 V
